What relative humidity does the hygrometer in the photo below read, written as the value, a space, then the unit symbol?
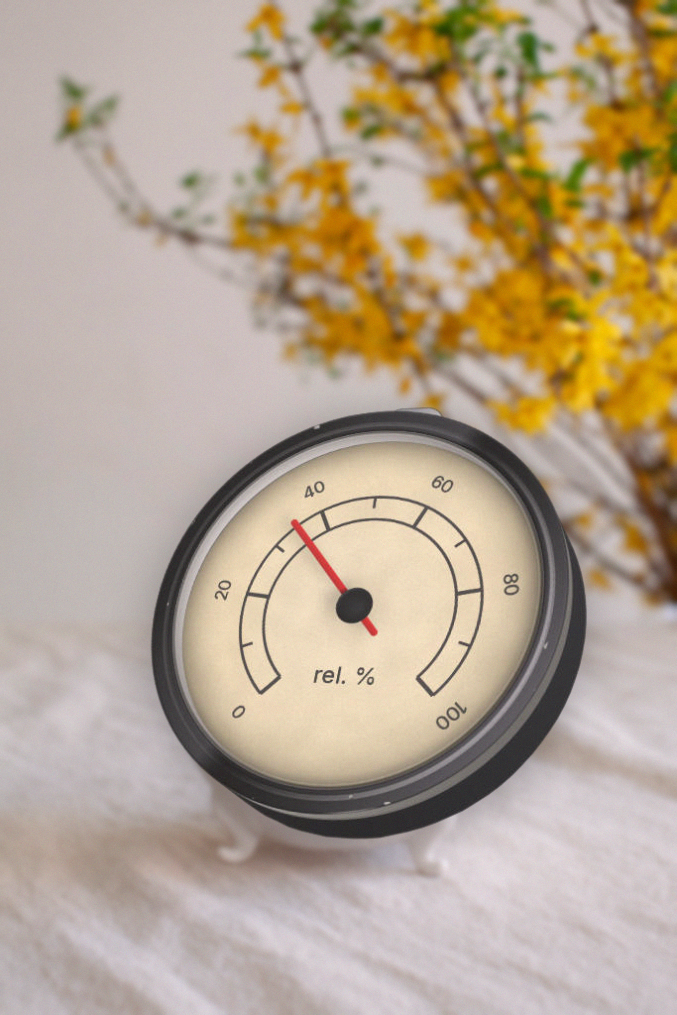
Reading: 35 %
